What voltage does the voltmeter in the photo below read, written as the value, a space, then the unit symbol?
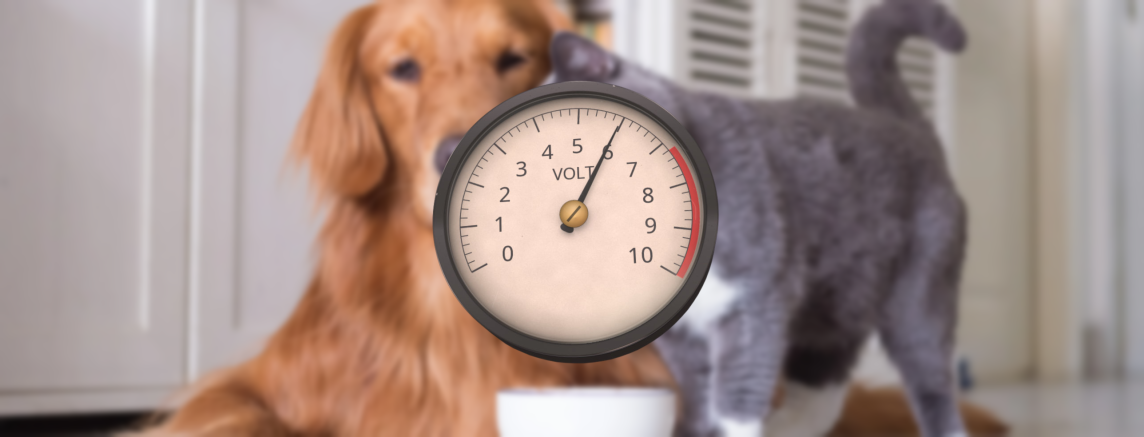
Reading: 6 V
